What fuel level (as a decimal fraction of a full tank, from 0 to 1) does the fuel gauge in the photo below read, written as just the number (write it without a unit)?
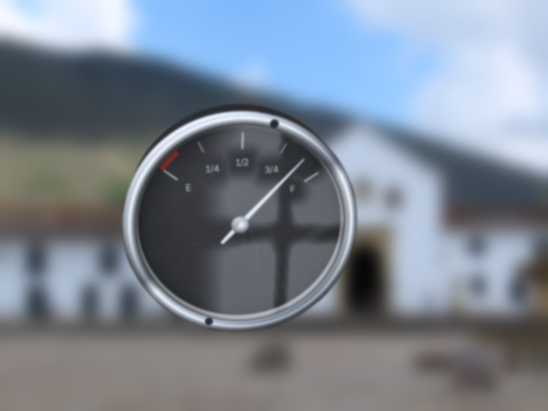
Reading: 0.875
